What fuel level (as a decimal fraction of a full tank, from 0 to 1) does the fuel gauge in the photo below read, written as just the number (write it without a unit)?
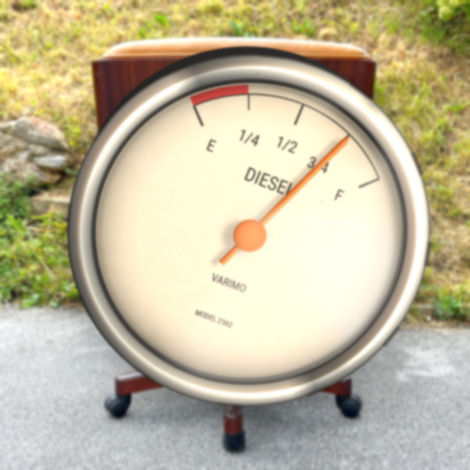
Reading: 0.75
